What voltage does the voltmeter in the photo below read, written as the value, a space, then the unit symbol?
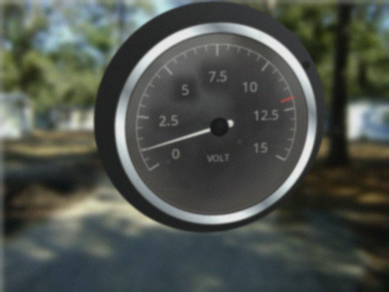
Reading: 1 V
